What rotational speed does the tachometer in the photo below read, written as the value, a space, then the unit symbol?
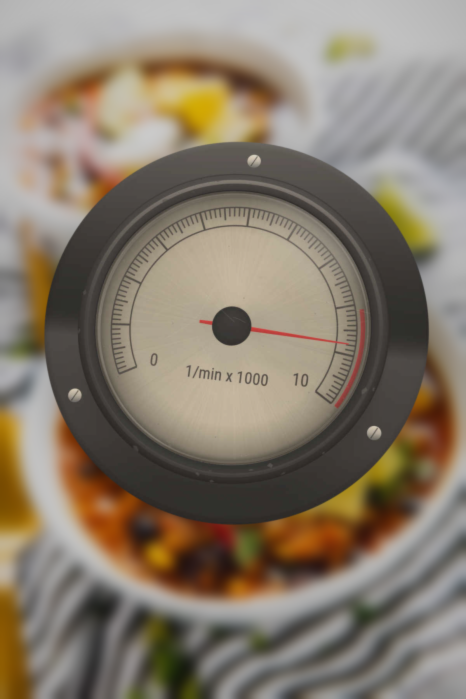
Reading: 8800 rpm
